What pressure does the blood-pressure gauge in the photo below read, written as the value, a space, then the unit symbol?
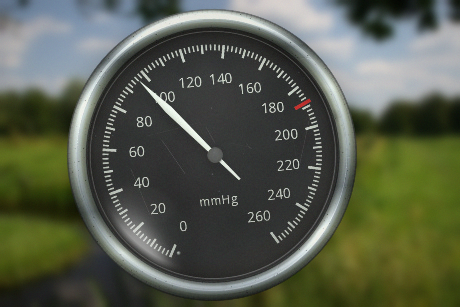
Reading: 96 mmHg
